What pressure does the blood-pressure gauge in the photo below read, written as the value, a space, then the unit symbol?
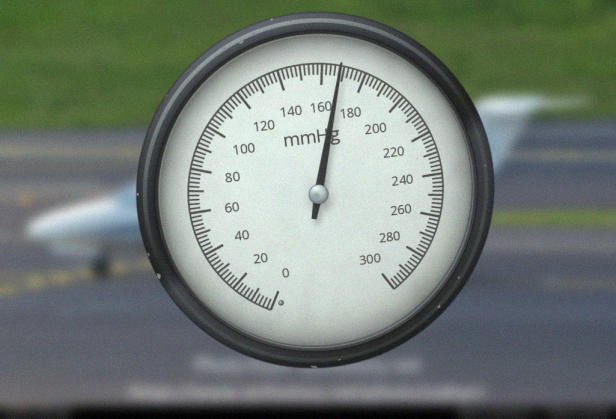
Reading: 168 mmHg
